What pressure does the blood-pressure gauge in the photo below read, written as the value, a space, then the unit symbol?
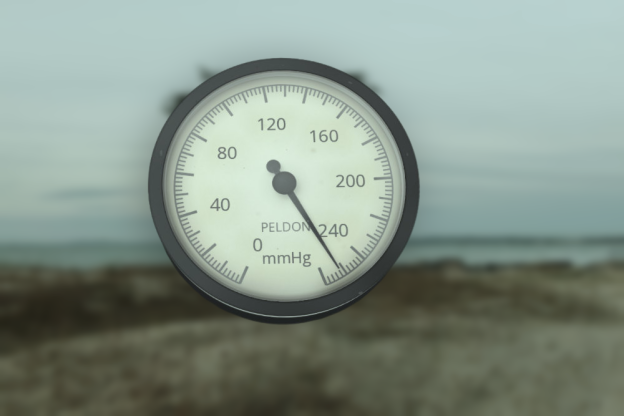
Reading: 252 mmHg
